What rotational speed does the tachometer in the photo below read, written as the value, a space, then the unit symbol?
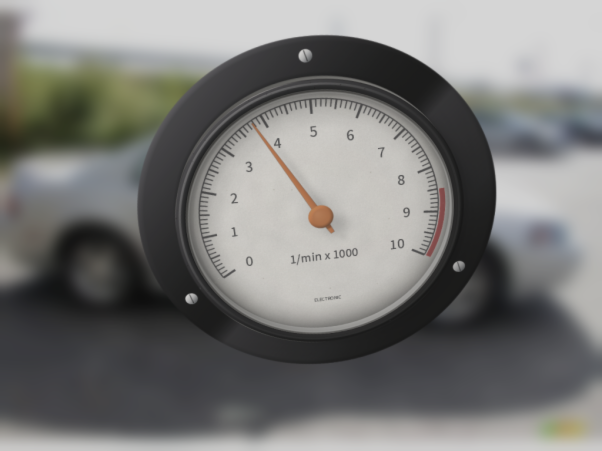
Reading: 3800 rpm
